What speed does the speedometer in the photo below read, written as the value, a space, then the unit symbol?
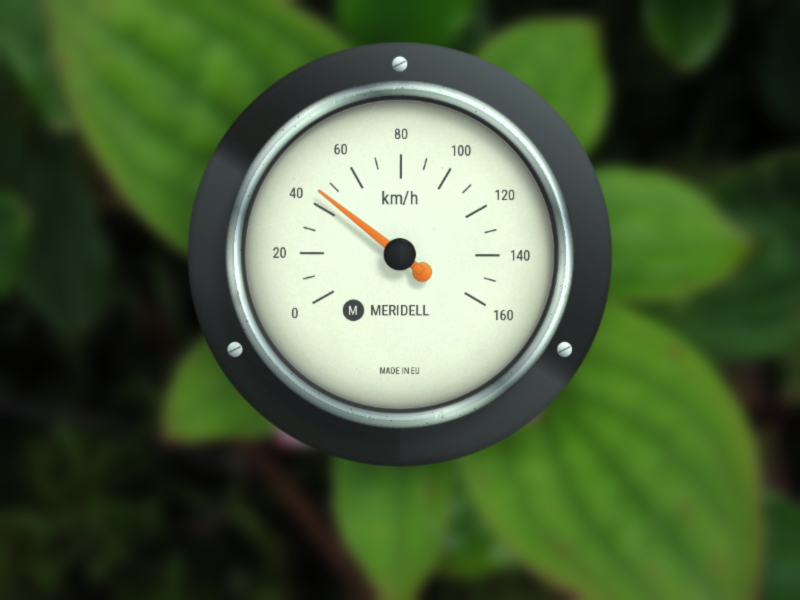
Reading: 45 km/h
